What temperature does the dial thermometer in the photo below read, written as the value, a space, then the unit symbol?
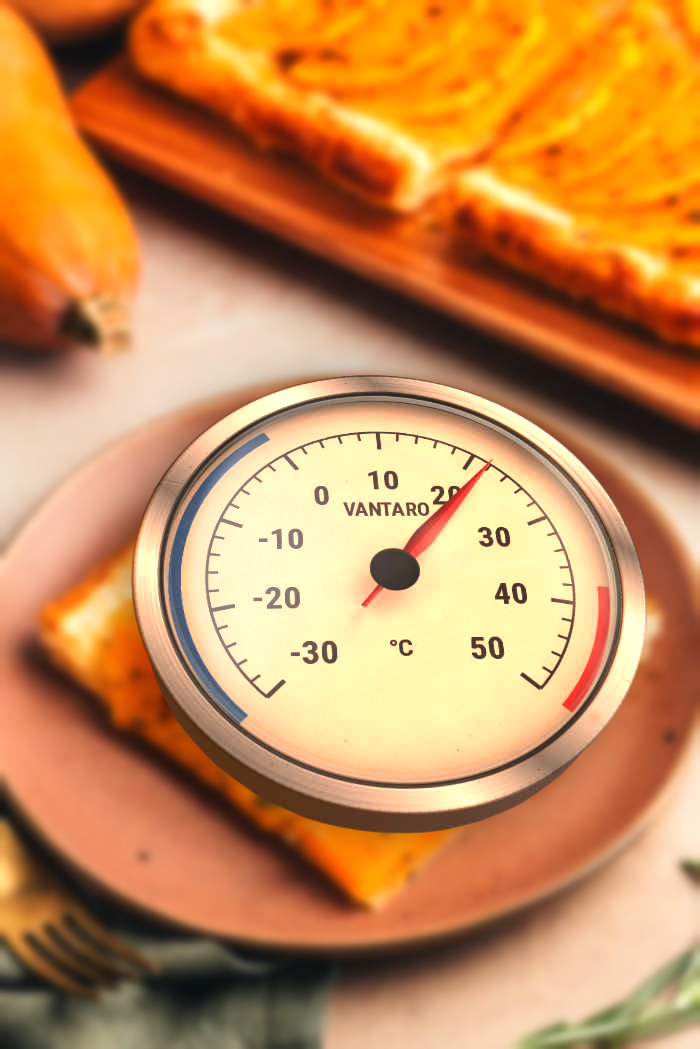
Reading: 22 °C
